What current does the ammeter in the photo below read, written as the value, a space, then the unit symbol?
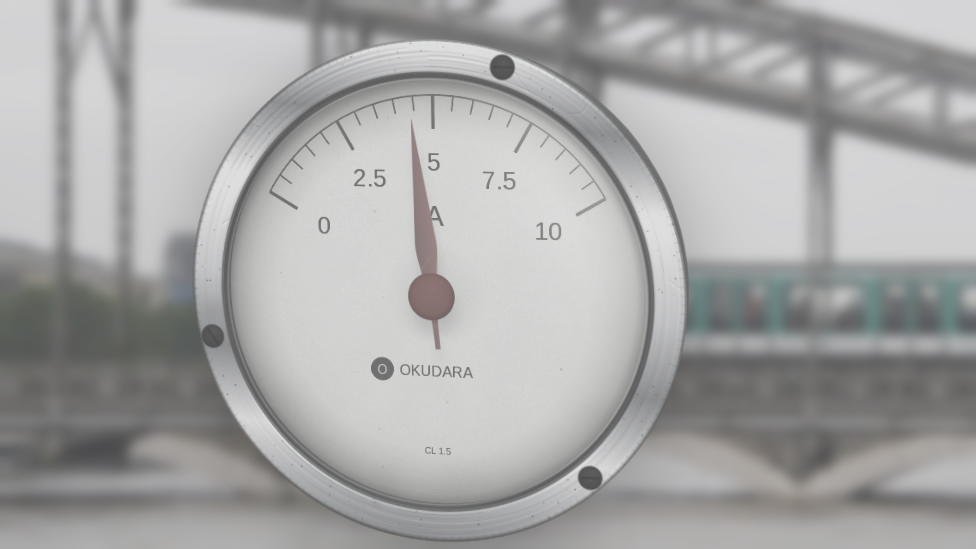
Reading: 4.5 A
